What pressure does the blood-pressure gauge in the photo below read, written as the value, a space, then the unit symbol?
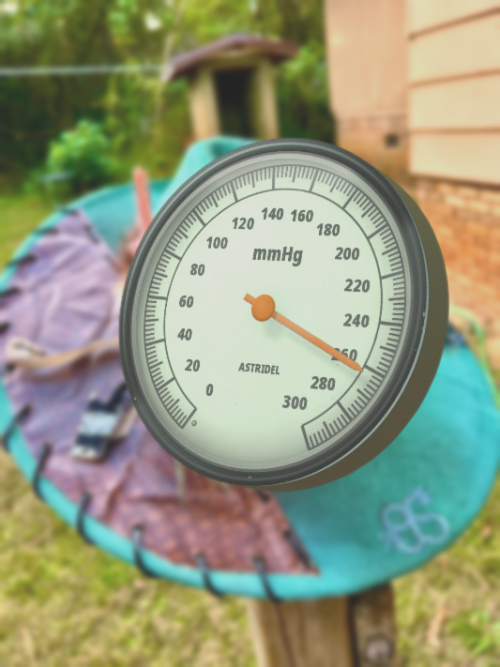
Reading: 262 mmHg
